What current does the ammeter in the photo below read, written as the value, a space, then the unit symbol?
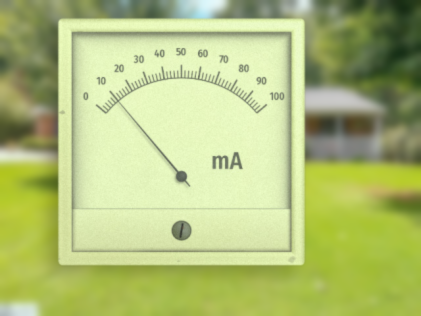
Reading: 10 mA
